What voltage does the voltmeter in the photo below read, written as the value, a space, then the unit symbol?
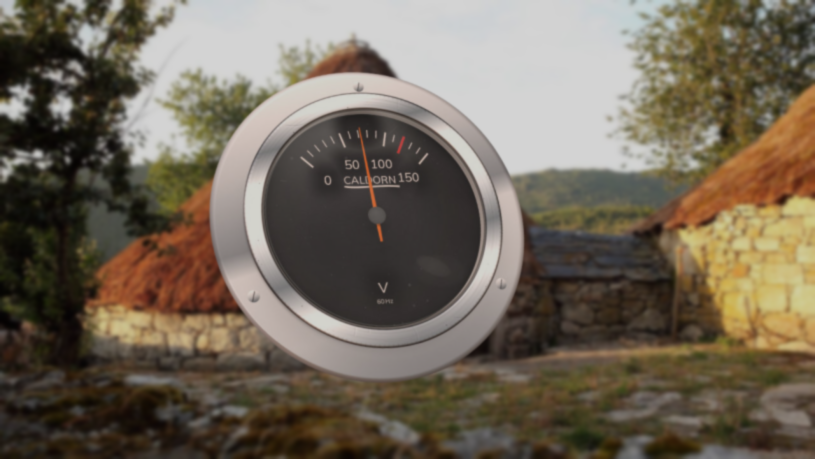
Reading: 70 V
